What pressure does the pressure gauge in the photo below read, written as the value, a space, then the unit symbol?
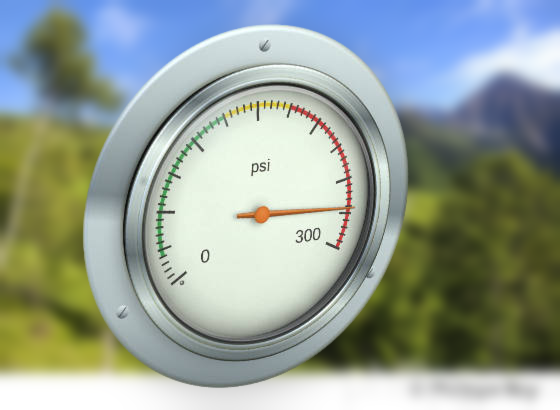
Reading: 270 psi
